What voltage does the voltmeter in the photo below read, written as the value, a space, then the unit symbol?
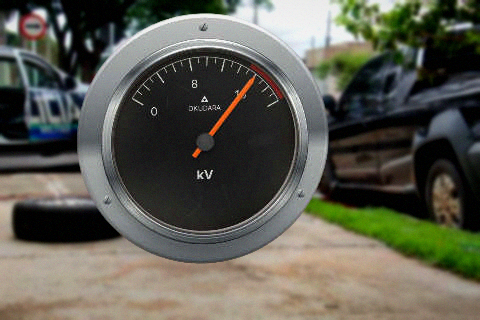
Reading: 16 kV
